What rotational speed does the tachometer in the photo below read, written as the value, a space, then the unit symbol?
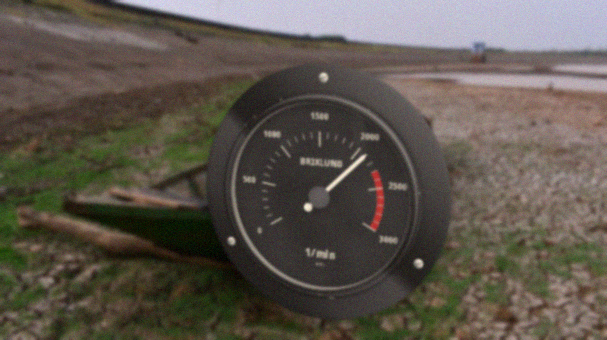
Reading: 2100 rpm
